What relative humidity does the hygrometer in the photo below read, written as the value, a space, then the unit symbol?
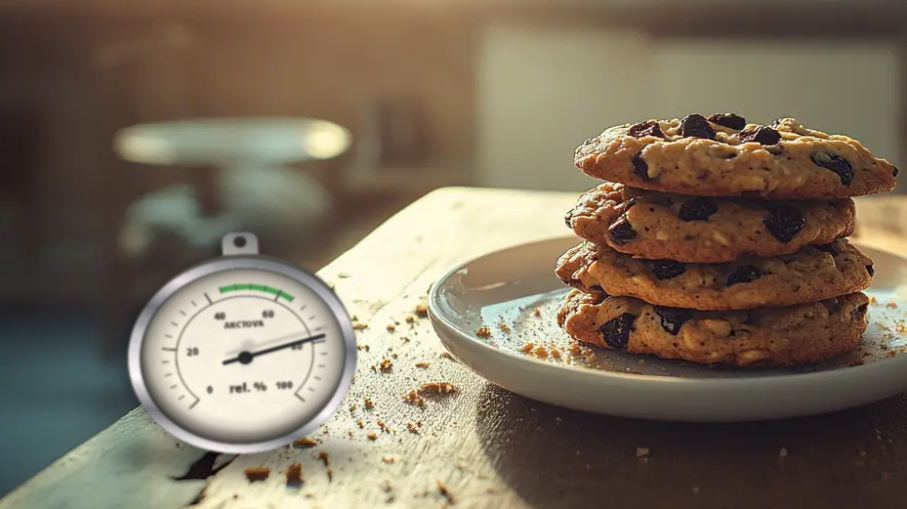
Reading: 78 %
